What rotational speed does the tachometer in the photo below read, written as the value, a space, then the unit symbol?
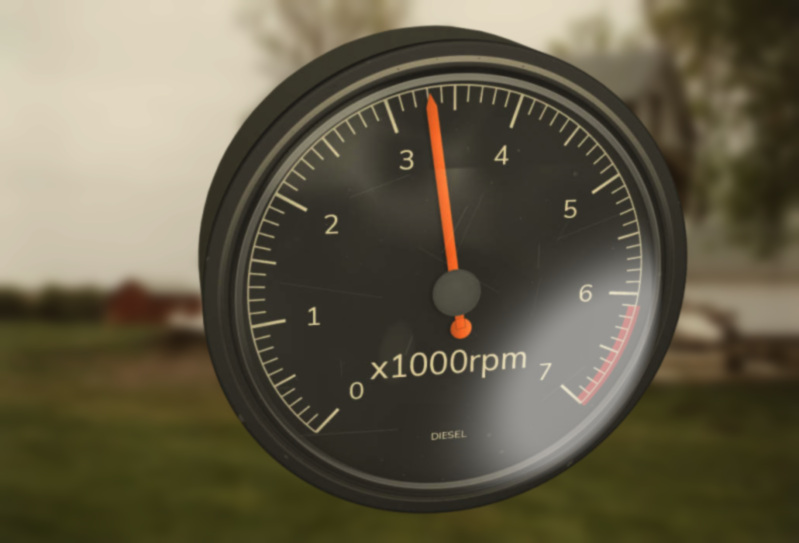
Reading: 3300 rpm
